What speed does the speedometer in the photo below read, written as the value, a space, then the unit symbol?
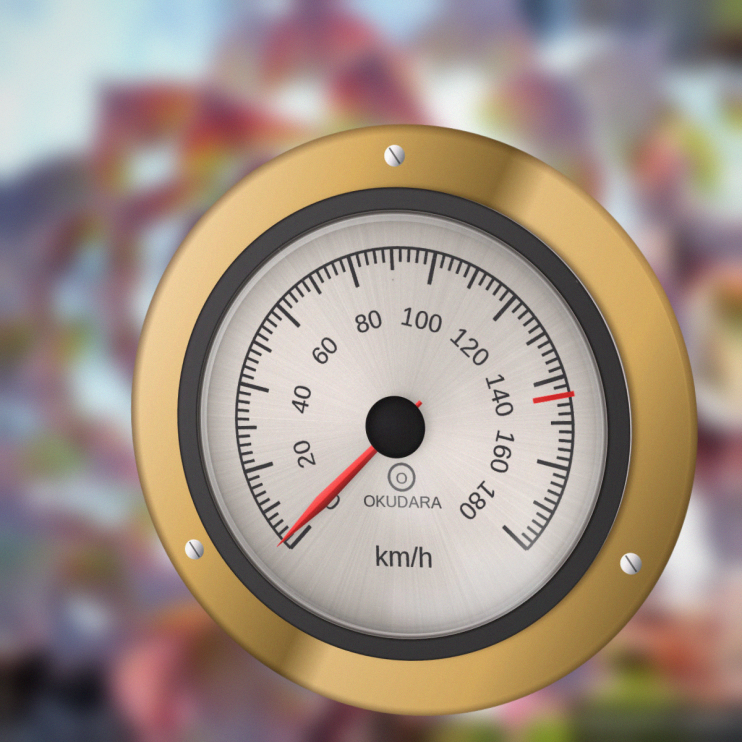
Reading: 2 km/h
